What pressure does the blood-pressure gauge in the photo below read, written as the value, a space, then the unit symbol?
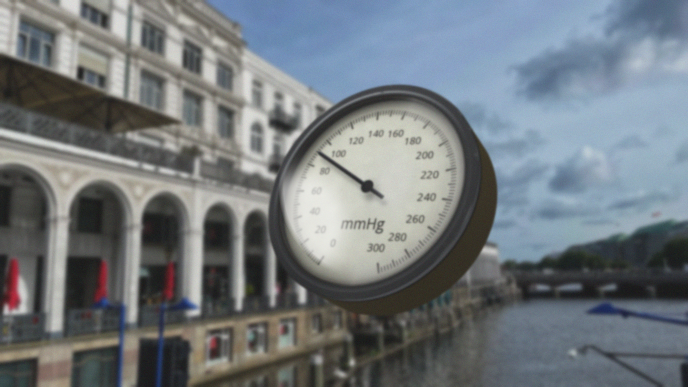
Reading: 90 mmHg
